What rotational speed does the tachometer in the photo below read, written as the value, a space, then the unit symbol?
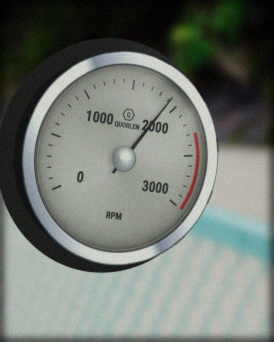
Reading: 1900 rpm
